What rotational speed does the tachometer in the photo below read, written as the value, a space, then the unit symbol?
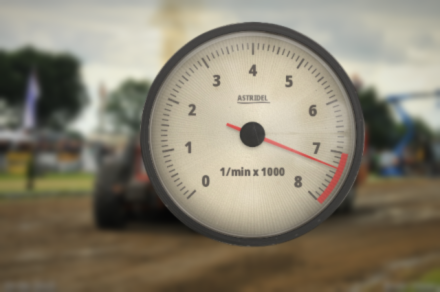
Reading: 7300 rpm
